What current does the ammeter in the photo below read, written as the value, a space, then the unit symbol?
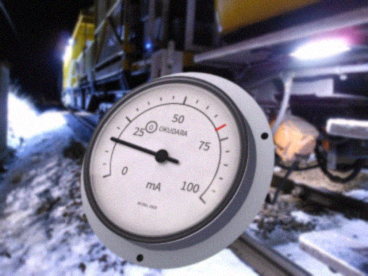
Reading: 15 mA
